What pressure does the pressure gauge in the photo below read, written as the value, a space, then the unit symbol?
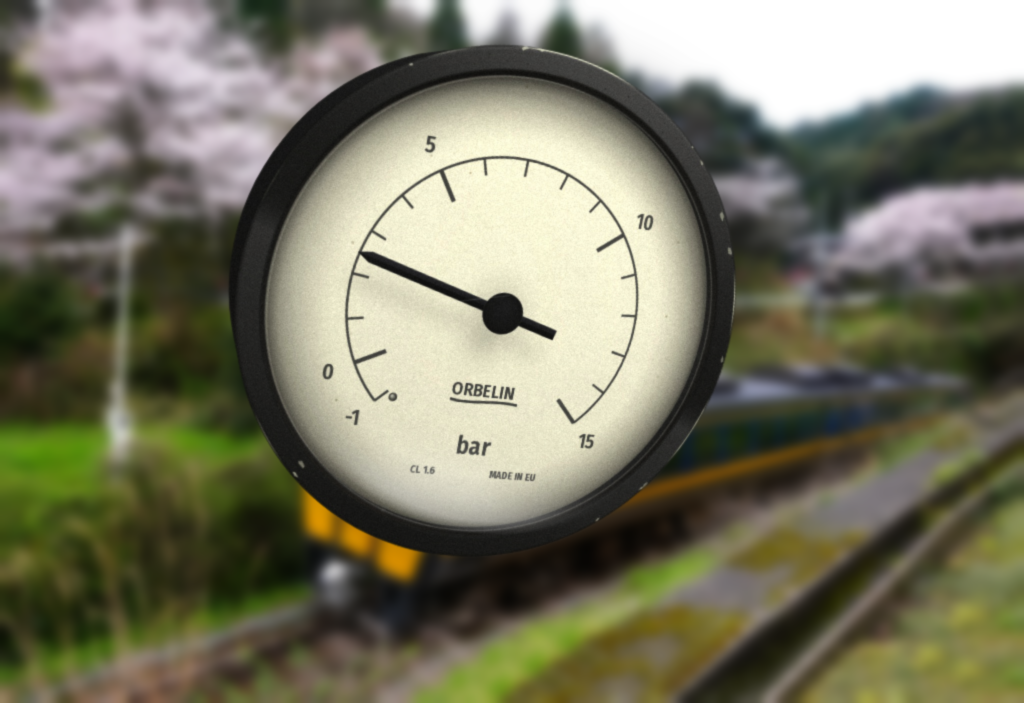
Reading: 2.5 bar
